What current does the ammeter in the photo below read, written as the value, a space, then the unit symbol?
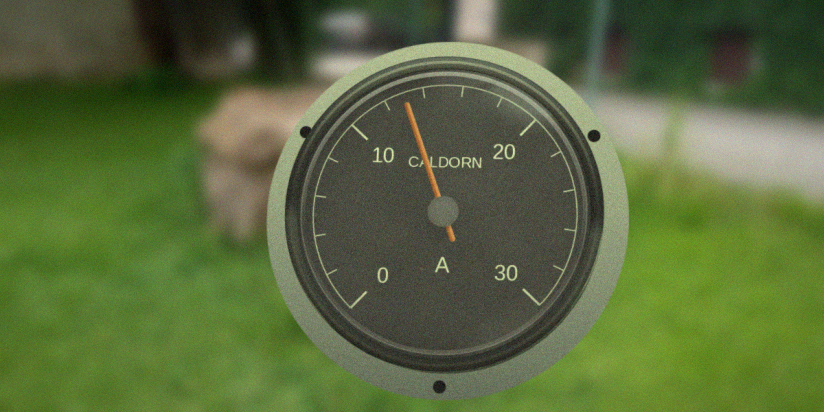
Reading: 13 A
